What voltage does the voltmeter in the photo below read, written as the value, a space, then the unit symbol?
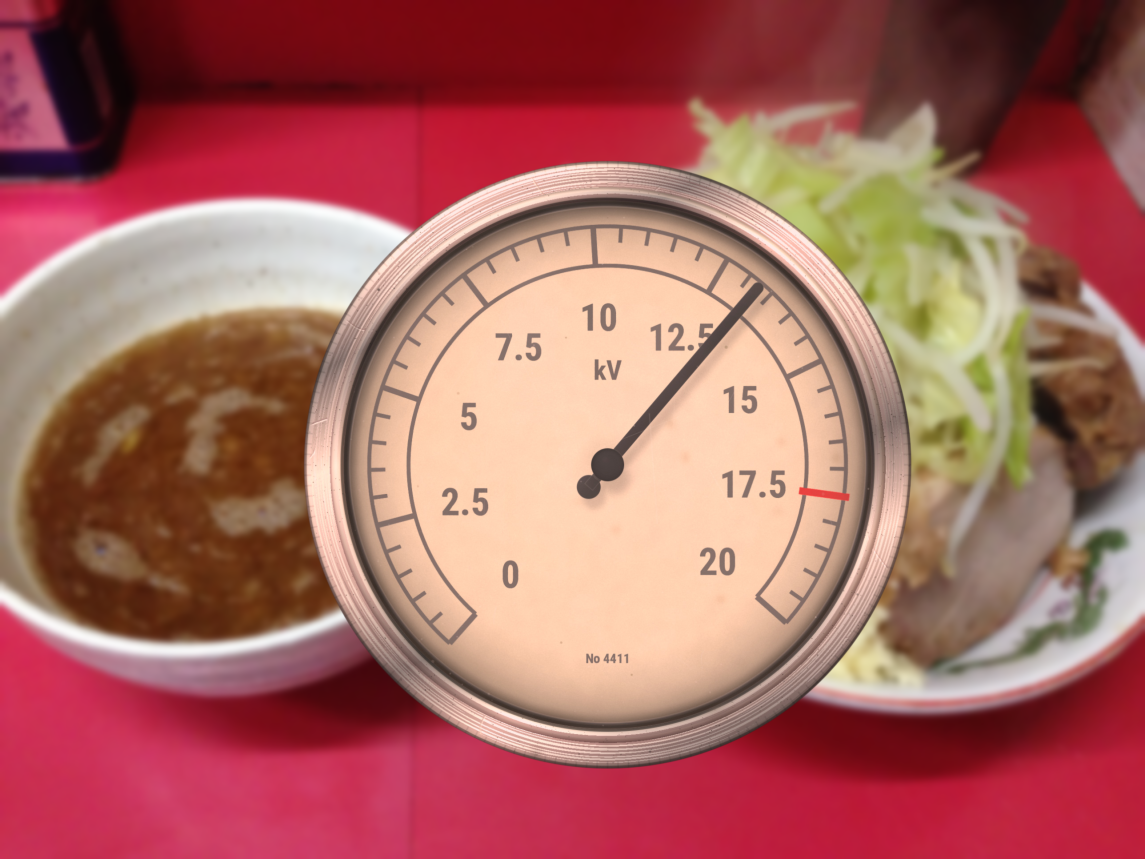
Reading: 13.25 kV
